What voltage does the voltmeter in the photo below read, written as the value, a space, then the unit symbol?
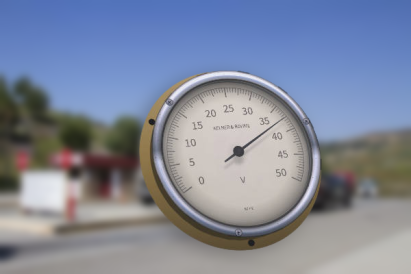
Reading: 37.5 V
